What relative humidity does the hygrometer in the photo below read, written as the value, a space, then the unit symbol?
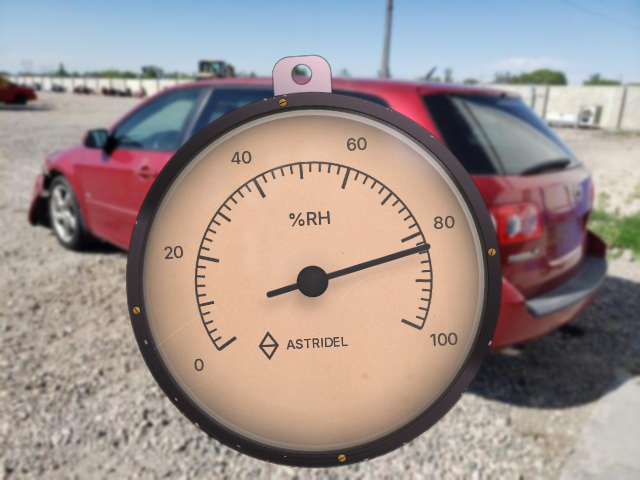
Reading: 83 %
